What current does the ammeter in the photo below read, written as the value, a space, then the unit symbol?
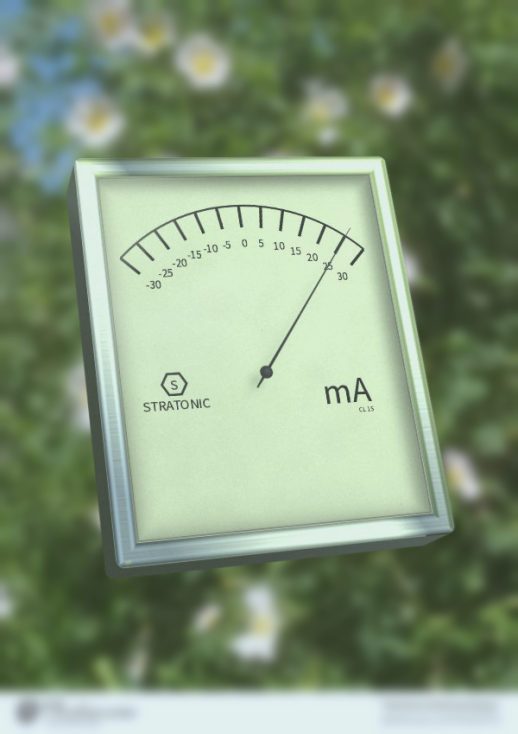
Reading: 25 mA
